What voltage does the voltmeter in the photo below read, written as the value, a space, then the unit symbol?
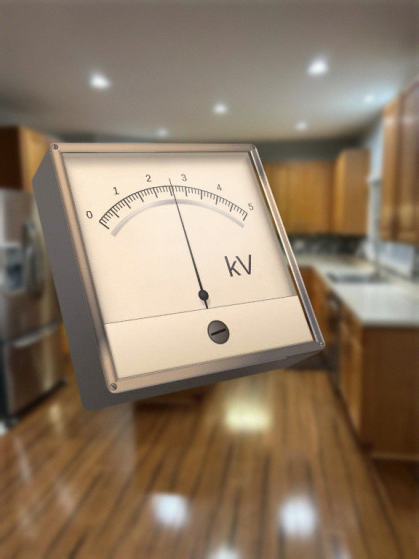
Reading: 2.5 kV
